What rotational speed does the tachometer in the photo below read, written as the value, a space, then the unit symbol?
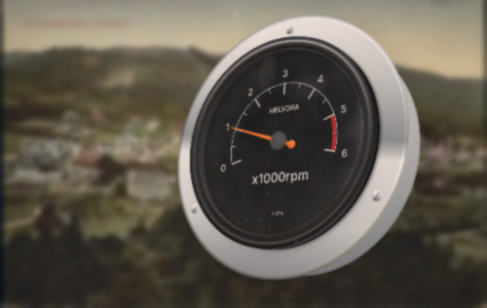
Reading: 1000 rpm
